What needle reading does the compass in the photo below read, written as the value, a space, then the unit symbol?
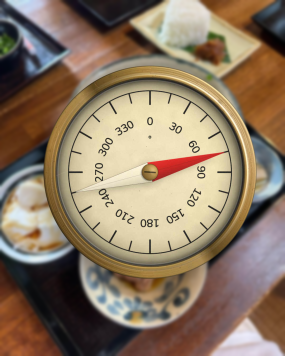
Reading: 75 °
